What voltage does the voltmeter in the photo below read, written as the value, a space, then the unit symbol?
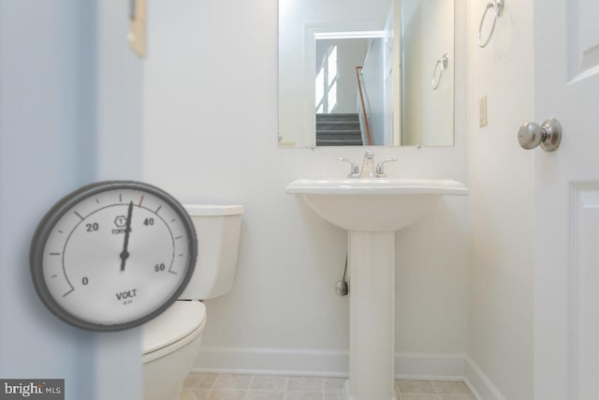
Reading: 32.5 V
